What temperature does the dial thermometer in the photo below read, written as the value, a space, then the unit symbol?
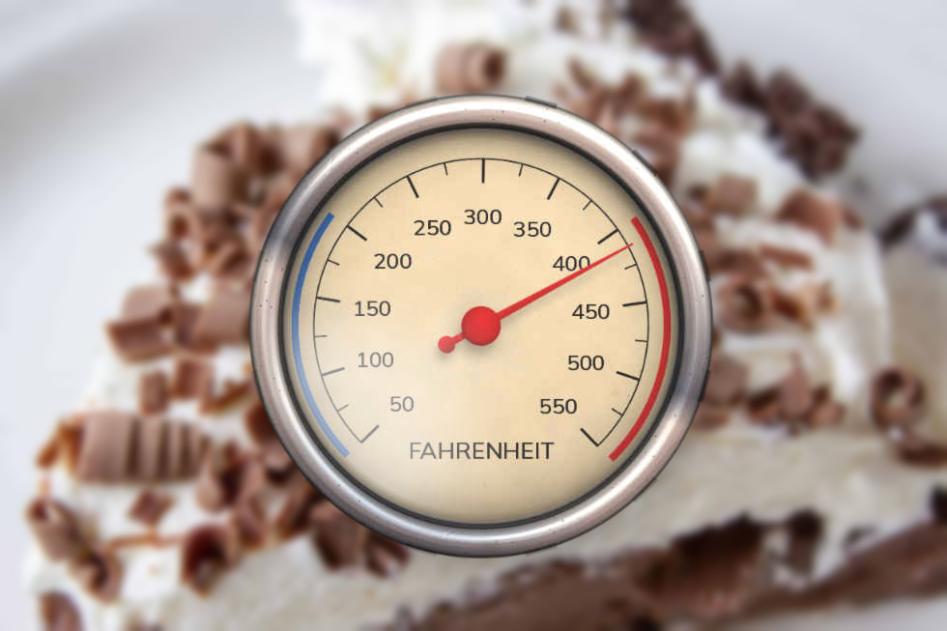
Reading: 412.5 °F
